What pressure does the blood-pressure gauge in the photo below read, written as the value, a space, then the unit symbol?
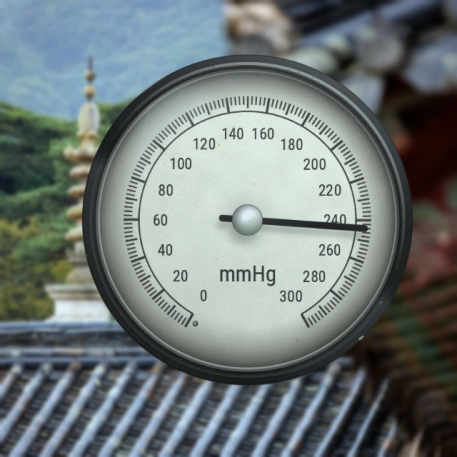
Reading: 244 mmHg
